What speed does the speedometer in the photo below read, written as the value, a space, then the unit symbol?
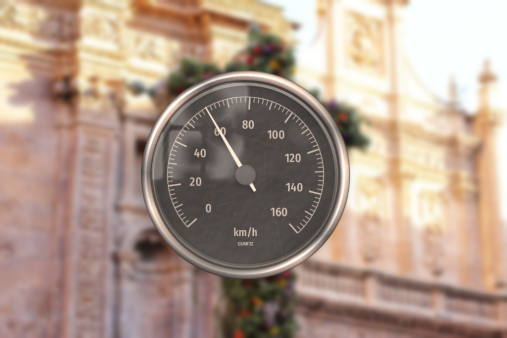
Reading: 60 km/h
